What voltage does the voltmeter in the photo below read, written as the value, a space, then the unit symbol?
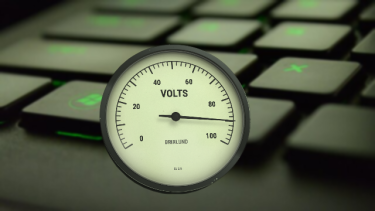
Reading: 90 V
